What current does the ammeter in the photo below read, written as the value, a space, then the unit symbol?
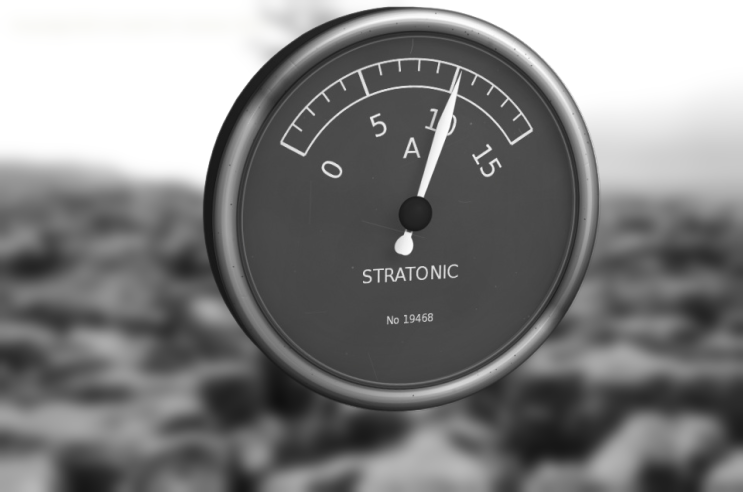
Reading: 10 A
